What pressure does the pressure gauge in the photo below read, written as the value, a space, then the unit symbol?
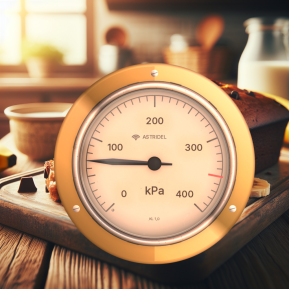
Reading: 70 kPa
